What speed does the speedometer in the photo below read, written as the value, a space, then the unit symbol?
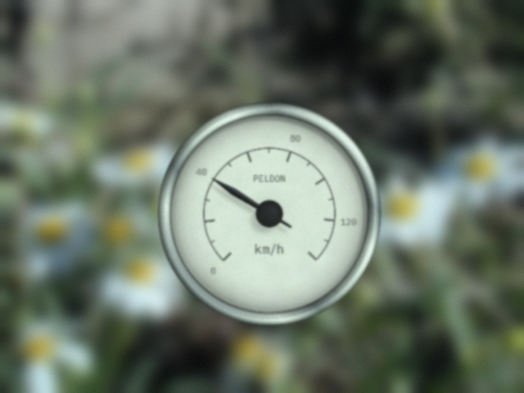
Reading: 40 km/h
